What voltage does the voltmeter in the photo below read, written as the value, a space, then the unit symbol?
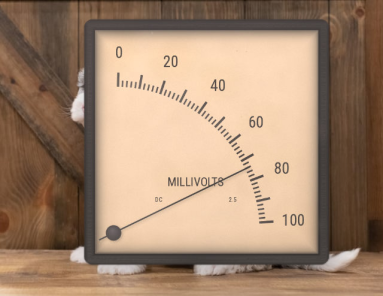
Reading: 74 mV
